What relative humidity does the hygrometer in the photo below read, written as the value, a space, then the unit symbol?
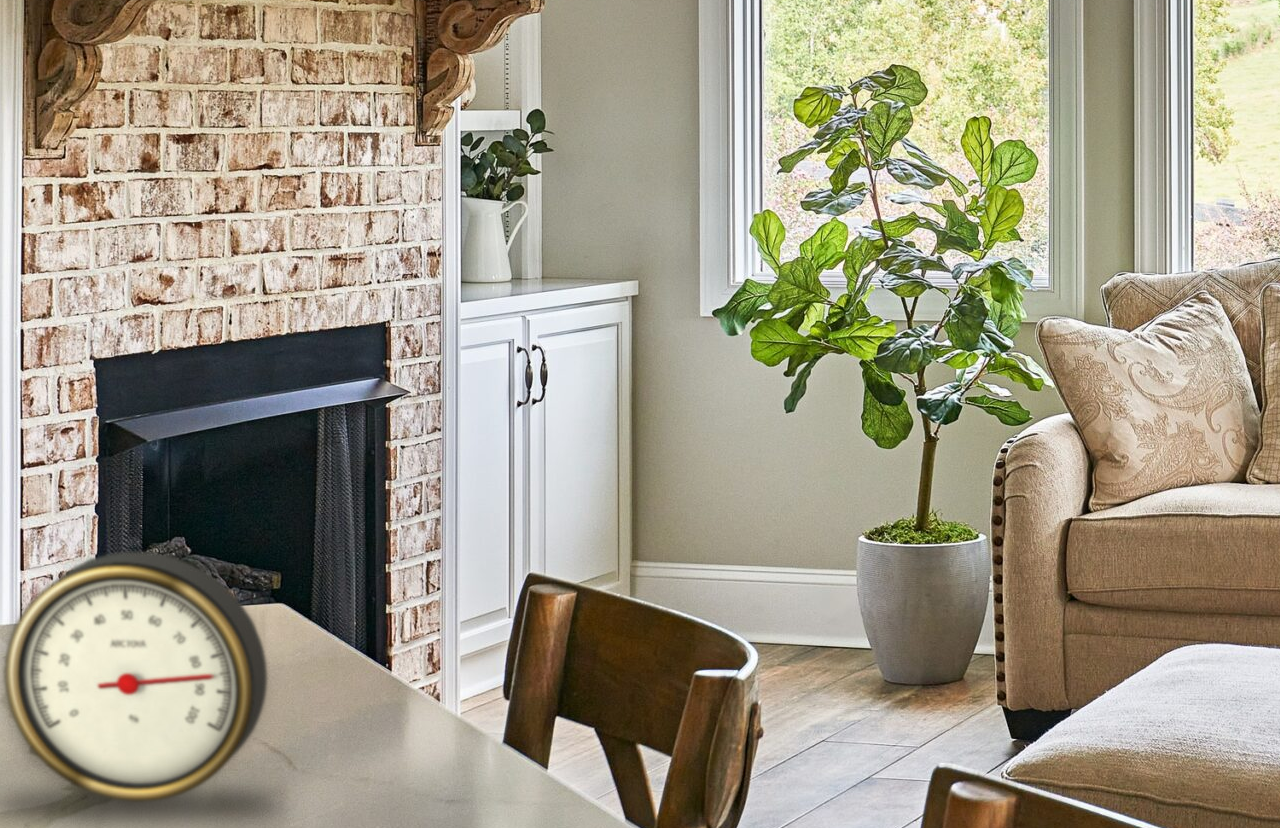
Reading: 85 %
